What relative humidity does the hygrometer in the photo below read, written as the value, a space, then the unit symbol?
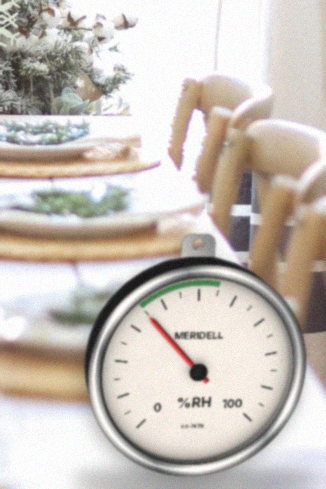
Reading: 35 %
